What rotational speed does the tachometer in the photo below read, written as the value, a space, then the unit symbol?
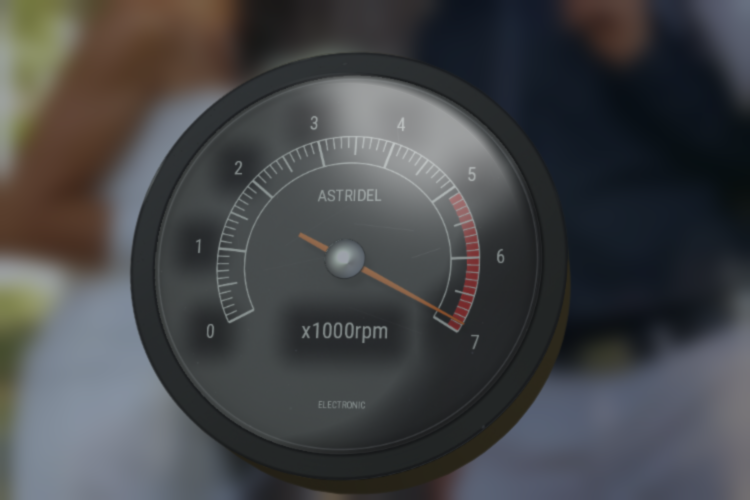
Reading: 6900 rpm
